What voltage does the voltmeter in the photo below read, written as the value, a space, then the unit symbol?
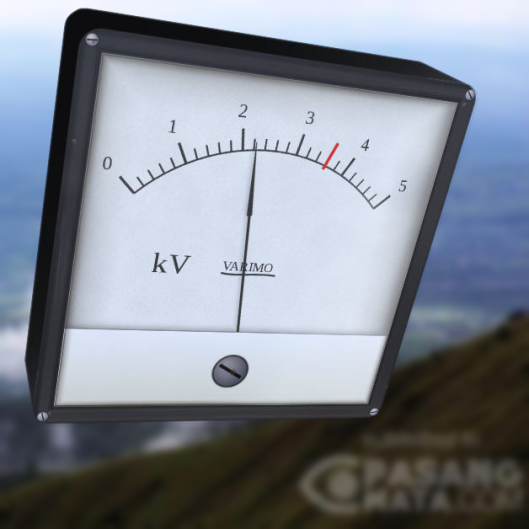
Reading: 2.2 kV
